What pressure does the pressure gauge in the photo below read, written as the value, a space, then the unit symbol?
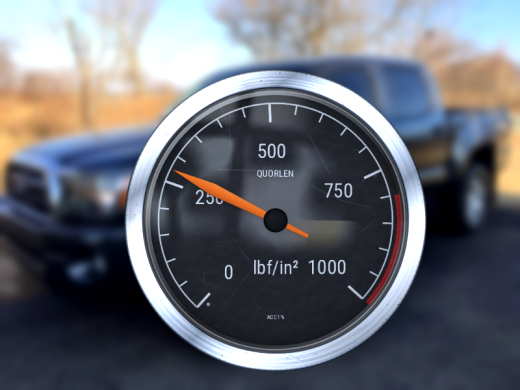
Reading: 275 psi
